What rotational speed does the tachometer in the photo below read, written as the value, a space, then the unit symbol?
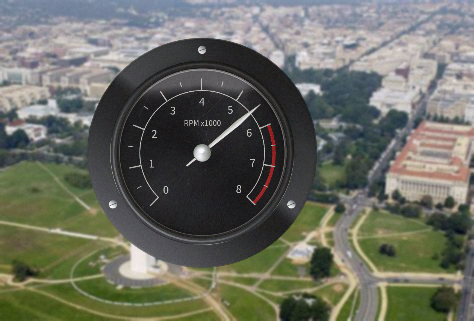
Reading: 5500 rpm
